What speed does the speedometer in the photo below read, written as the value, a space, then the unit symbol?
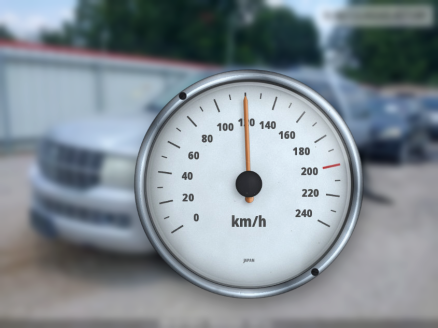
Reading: 120 km/h
